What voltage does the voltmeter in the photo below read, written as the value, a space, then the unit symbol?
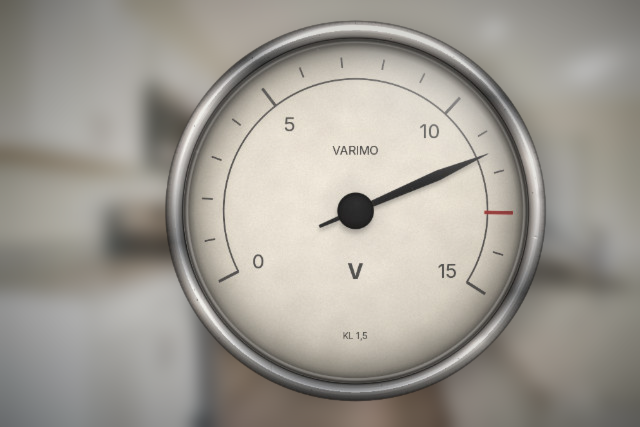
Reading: 11.5 V
